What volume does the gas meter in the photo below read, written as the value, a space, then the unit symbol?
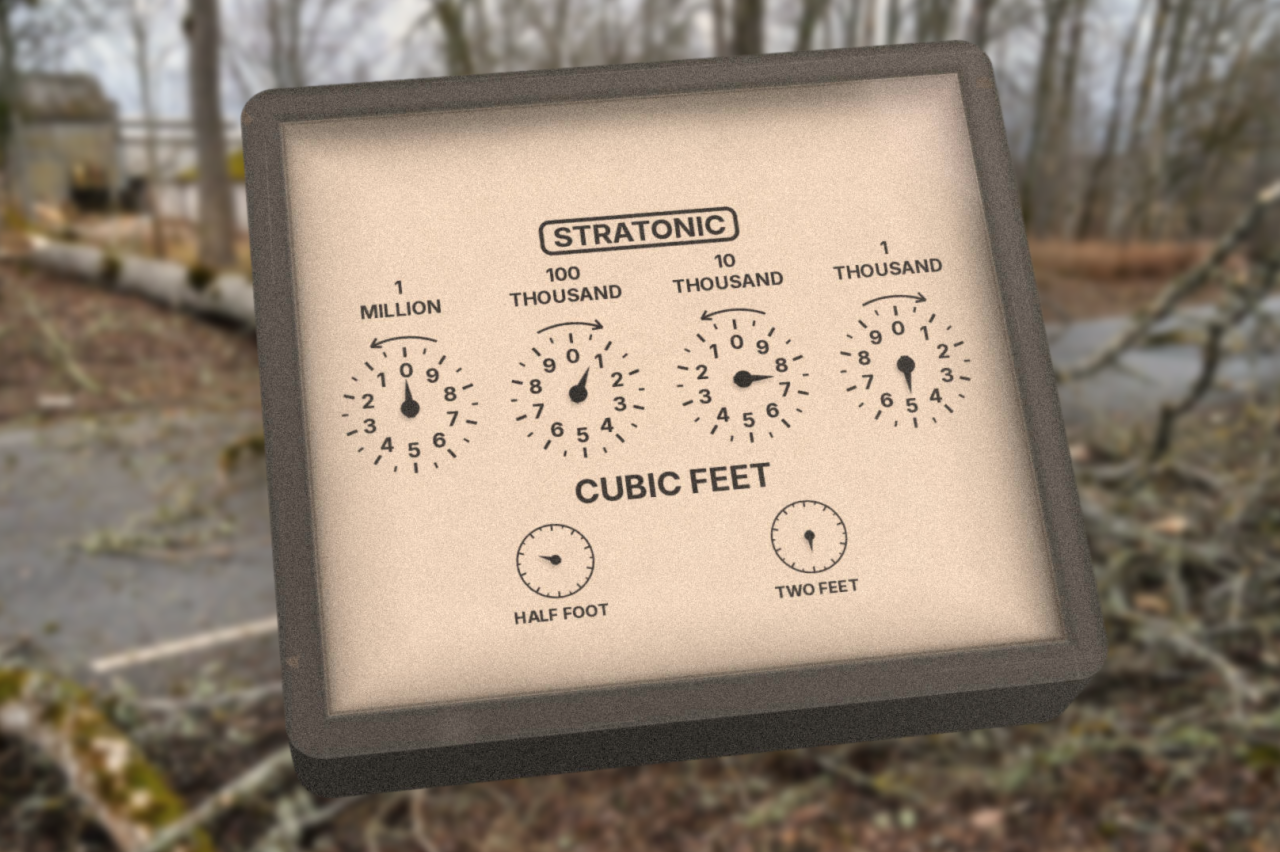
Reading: 7500 ft³
